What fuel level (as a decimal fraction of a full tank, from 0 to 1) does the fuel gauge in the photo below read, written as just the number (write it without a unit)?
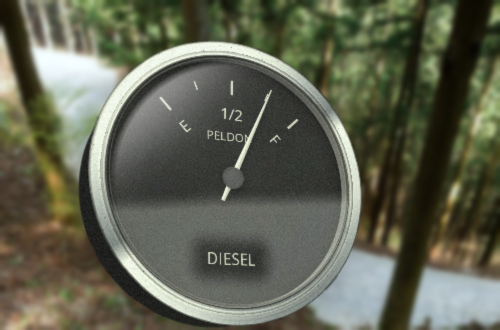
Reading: 0.75
